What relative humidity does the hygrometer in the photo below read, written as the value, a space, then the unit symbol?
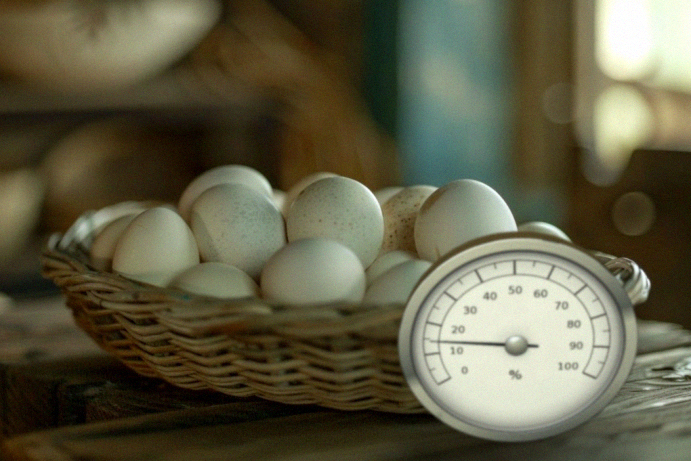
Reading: 15 %
